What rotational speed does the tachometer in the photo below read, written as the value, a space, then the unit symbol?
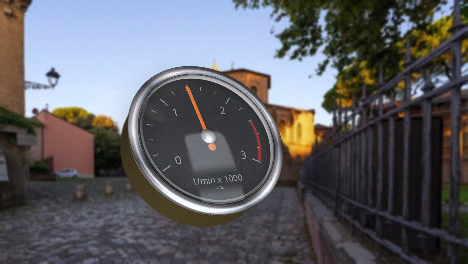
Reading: 1400 rpm
